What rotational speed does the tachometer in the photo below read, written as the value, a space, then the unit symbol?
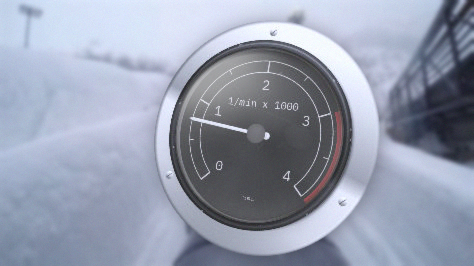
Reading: 750 rpm
